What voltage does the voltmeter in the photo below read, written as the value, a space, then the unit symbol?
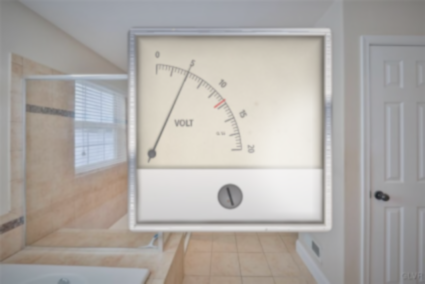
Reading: 5 V
